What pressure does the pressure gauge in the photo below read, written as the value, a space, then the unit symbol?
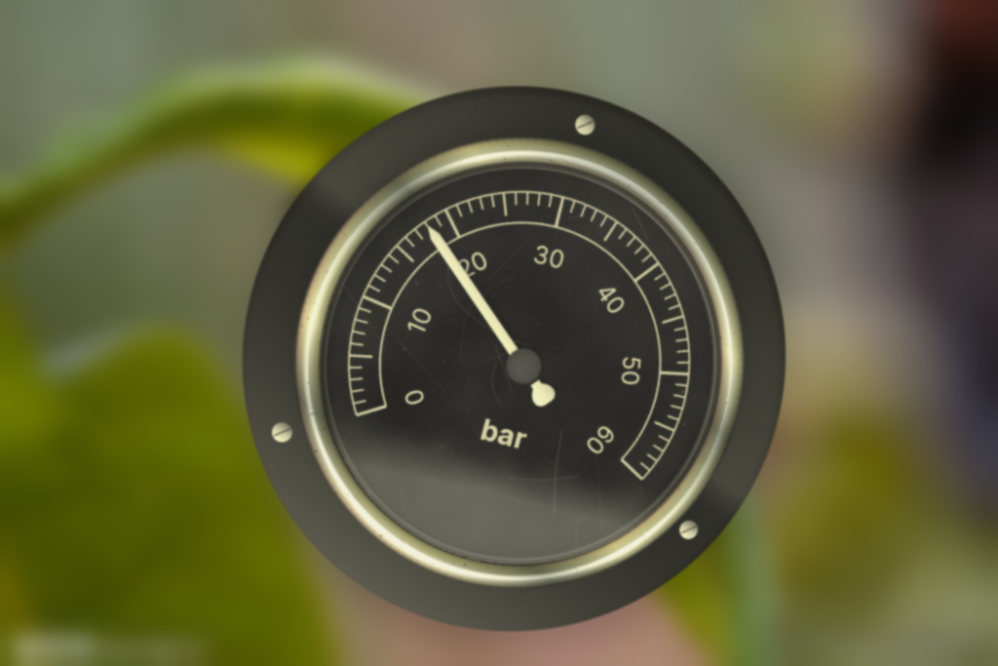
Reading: 18 bar
